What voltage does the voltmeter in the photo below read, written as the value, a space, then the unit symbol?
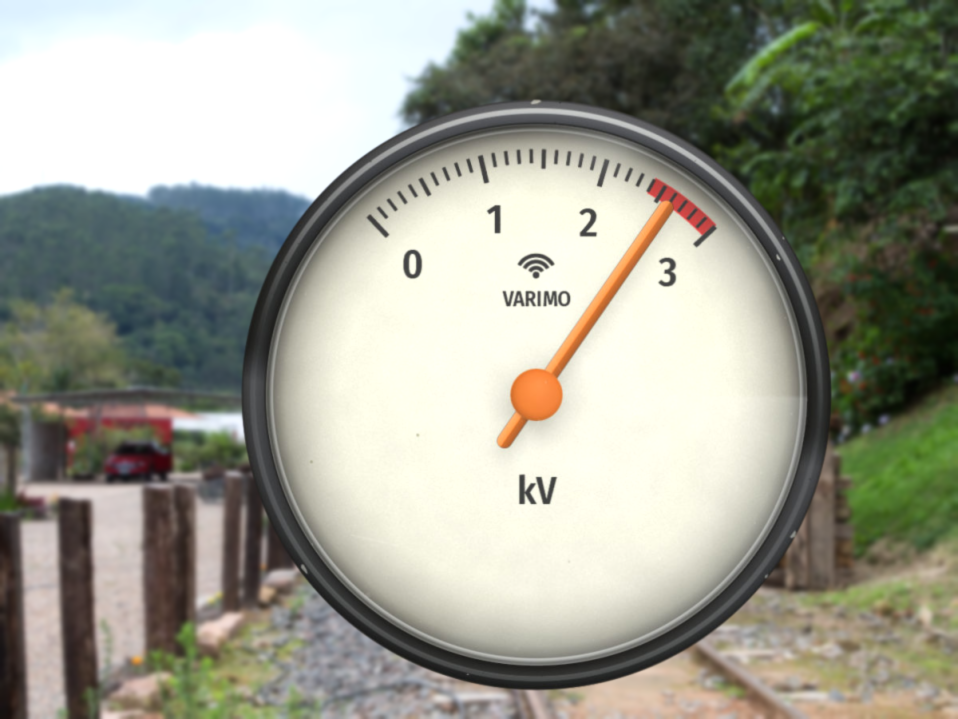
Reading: 2.6 kV
